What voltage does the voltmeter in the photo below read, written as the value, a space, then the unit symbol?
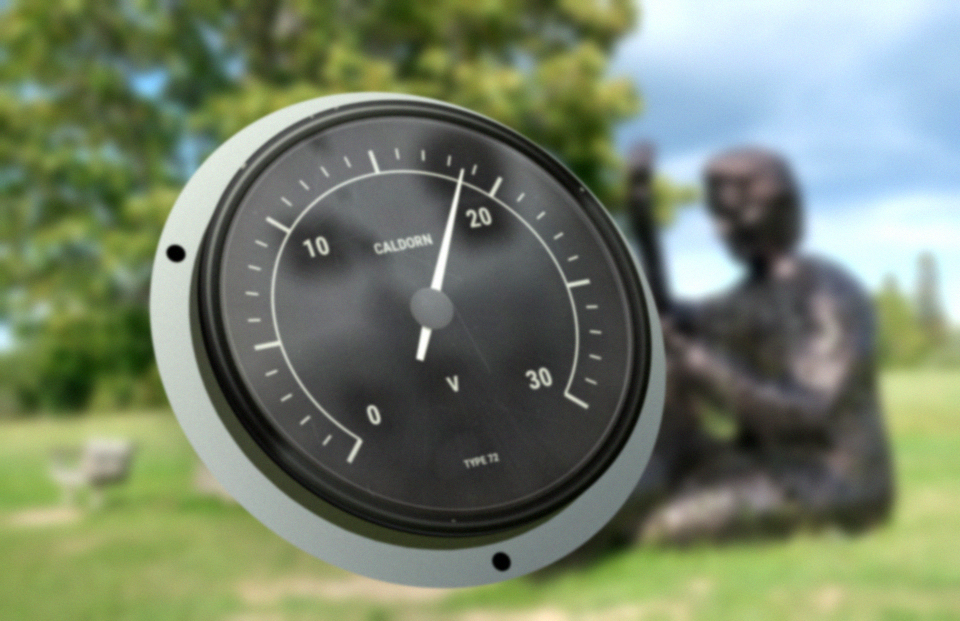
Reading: 18.5 V
